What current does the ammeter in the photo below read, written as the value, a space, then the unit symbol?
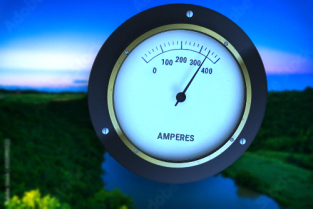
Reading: 340 A
